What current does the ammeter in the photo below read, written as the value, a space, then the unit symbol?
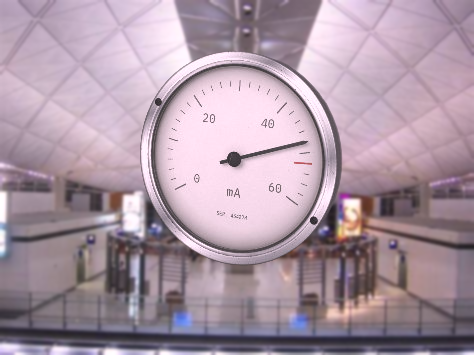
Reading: 48 mA
